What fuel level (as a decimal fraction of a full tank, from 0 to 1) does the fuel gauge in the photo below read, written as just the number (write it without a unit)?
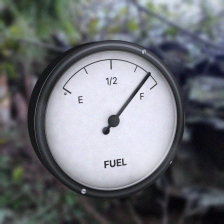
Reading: 0.875
